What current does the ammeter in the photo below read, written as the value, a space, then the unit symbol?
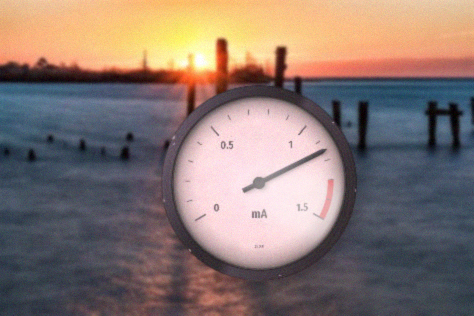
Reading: 1.15 mA
